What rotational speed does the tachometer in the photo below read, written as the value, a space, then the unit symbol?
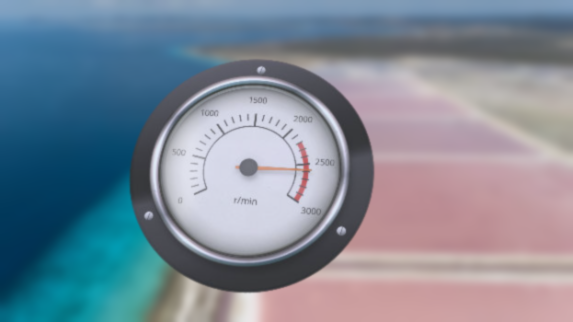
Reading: 2600 rpm
